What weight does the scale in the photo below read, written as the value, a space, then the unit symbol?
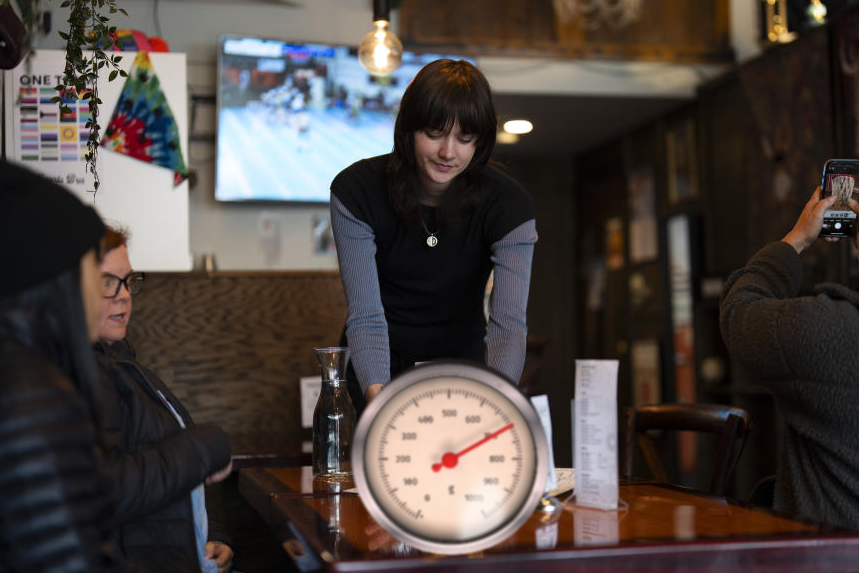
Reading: 700 g
